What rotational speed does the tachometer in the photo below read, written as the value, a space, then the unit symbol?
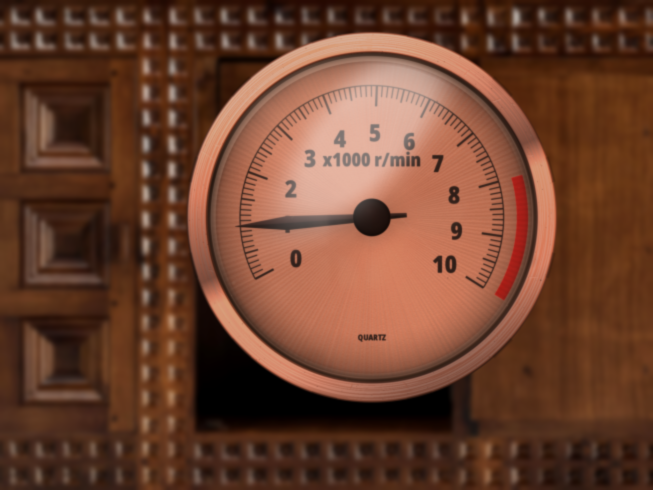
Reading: 1000 rpm
